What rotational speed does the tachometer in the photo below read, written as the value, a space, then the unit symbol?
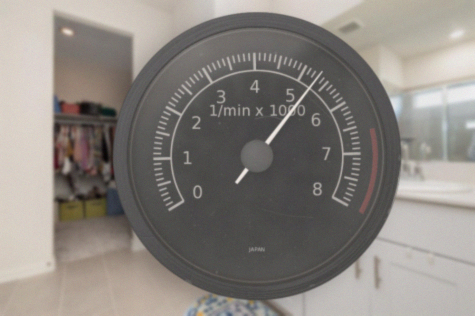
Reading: 5300 rpm
